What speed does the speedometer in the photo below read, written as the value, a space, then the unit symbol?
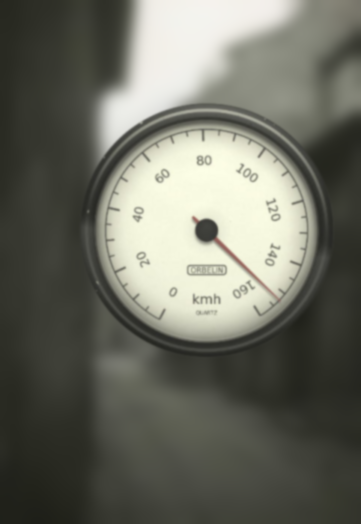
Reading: 152.5 km/h
